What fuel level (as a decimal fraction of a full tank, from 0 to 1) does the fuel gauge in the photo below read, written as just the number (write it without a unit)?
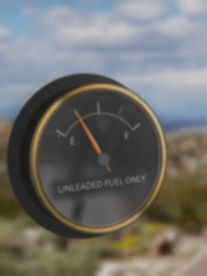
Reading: 0.25
